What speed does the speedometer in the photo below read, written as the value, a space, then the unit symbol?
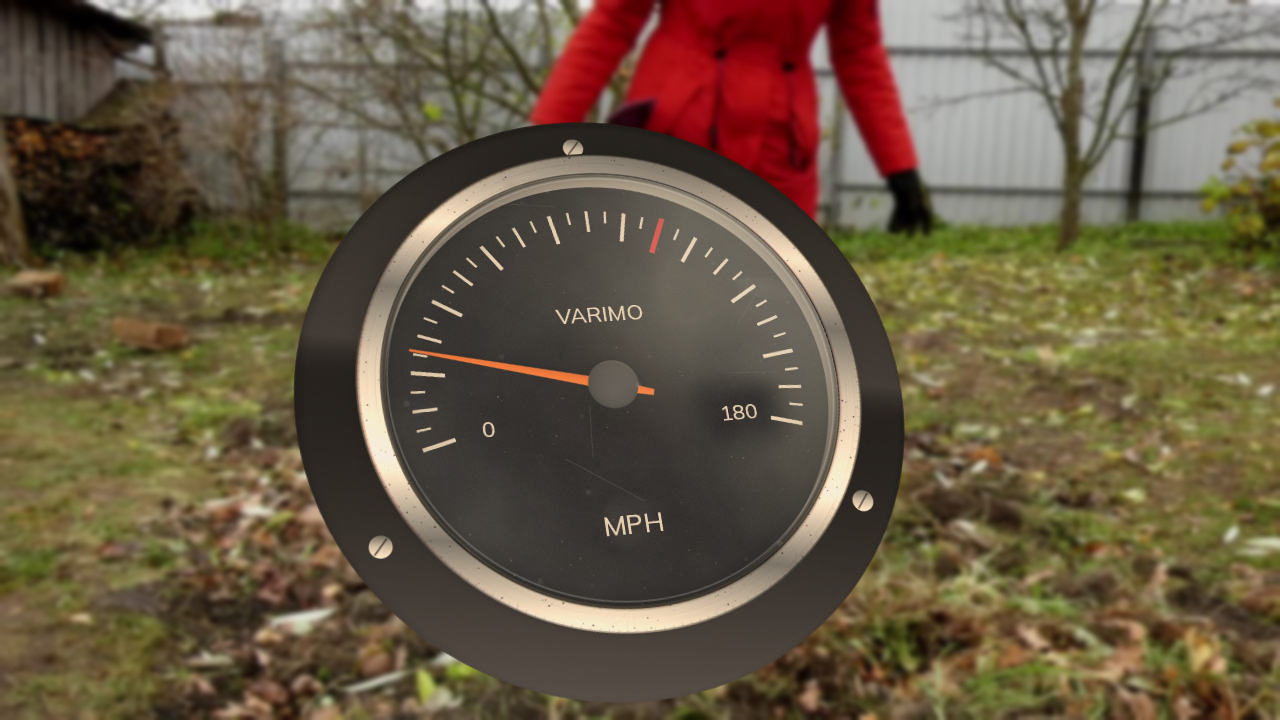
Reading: 25 mph
